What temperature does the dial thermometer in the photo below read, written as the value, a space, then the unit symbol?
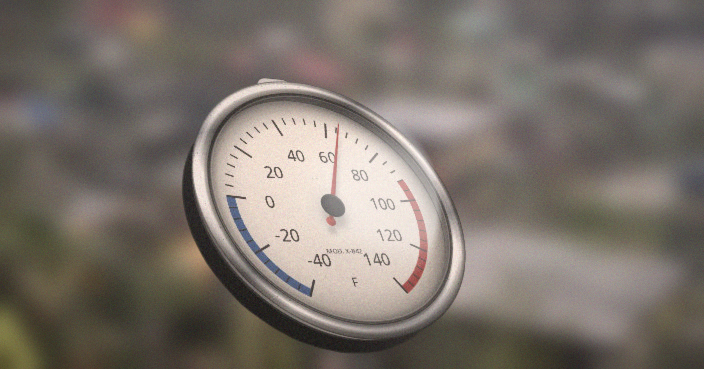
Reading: 64 °F
